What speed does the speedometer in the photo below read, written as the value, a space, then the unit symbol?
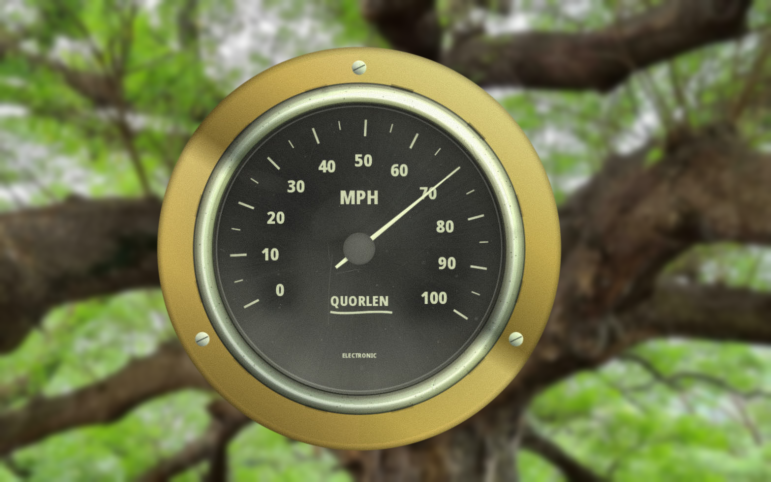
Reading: 70 mph
